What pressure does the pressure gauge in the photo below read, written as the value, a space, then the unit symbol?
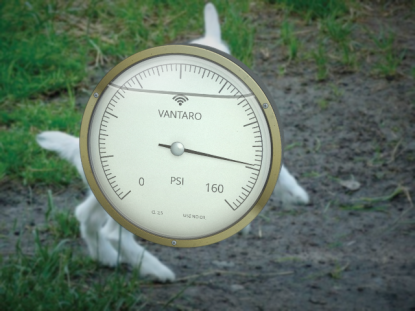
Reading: 138 psi
